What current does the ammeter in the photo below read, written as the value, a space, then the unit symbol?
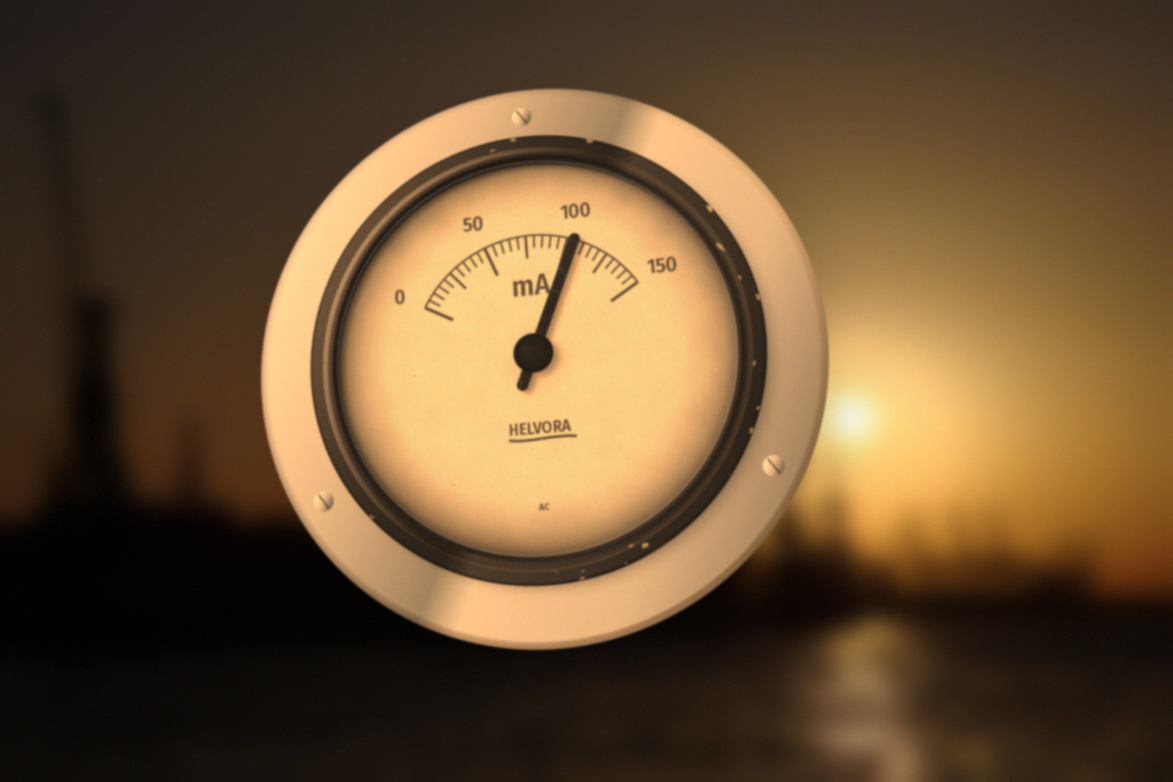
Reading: 105 mA
